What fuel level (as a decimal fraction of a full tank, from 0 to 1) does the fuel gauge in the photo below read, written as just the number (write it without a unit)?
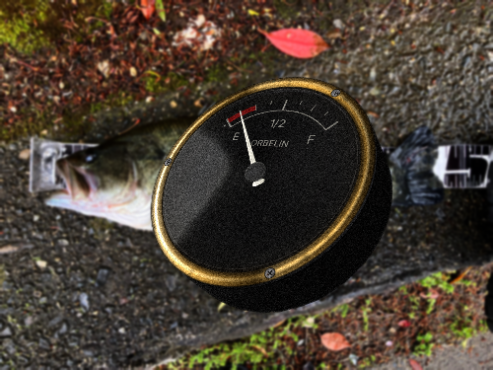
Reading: 0.125
